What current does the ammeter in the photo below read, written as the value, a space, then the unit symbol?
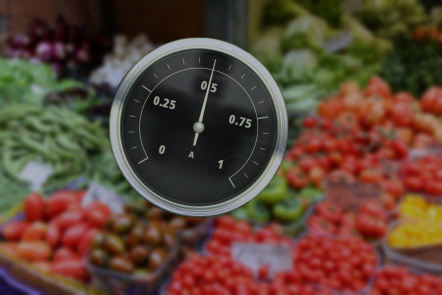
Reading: 0.5 A
